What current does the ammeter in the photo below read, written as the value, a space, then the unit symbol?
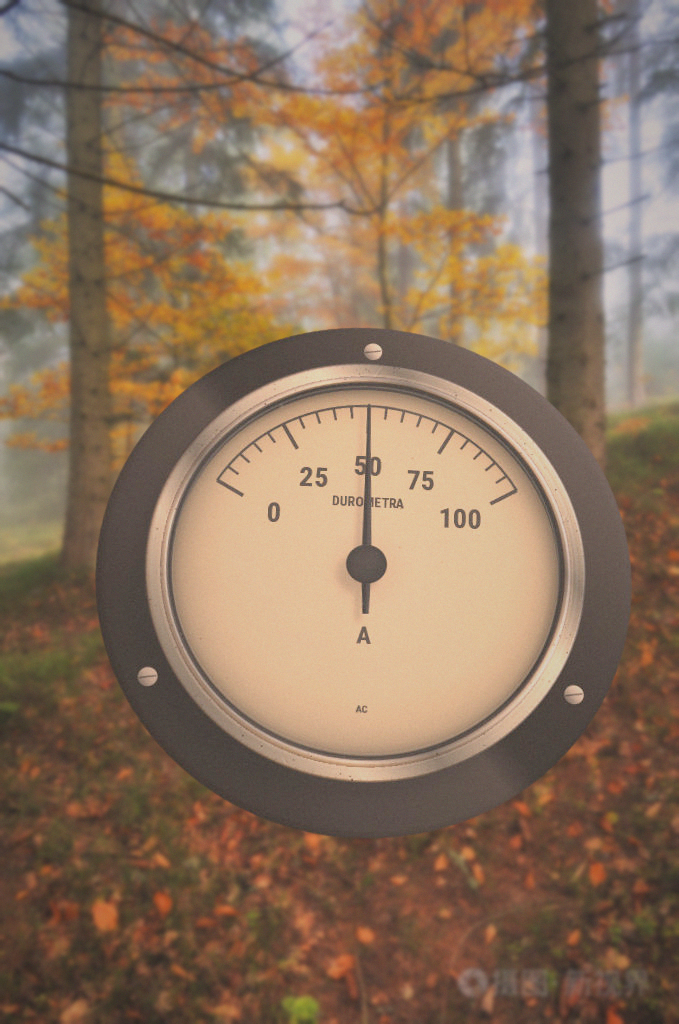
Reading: 50 A
